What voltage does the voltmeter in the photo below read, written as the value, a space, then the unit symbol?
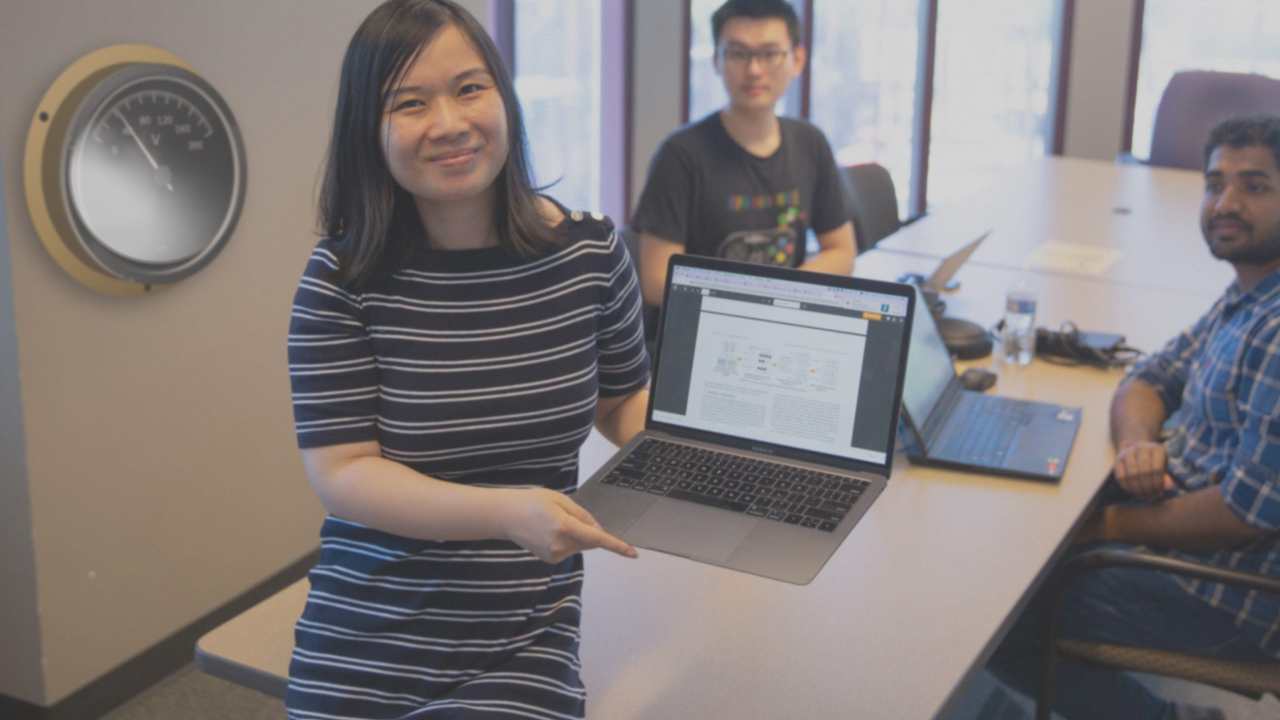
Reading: 40 V
